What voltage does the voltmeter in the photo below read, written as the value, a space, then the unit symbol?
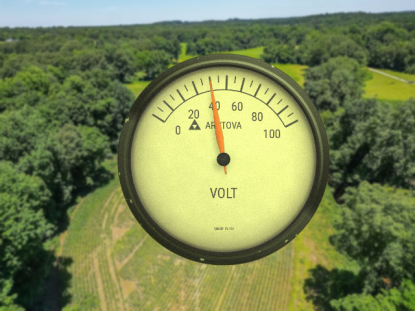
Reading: 40 V
